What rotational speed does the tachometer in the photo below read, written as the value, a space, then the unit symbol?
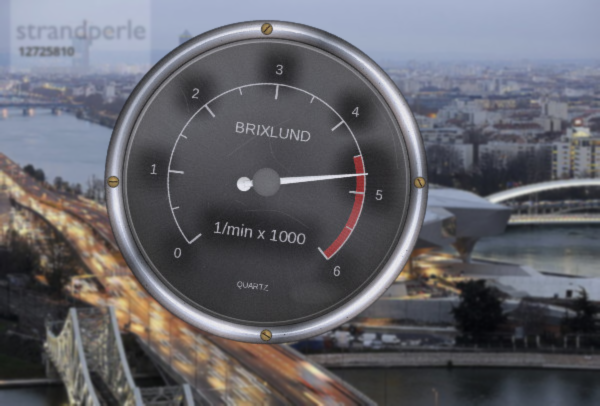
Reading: 4750 rpm
